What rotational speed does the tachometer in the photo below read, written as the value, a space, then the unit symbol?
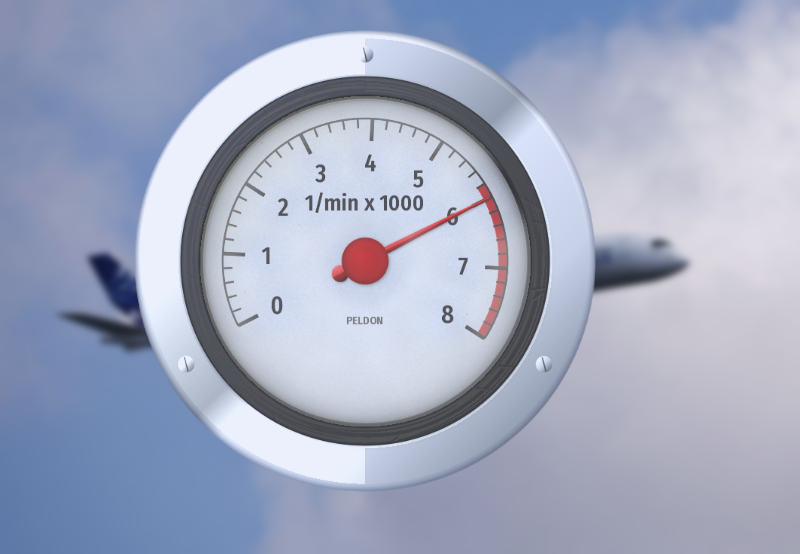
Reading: 6000 rpm
